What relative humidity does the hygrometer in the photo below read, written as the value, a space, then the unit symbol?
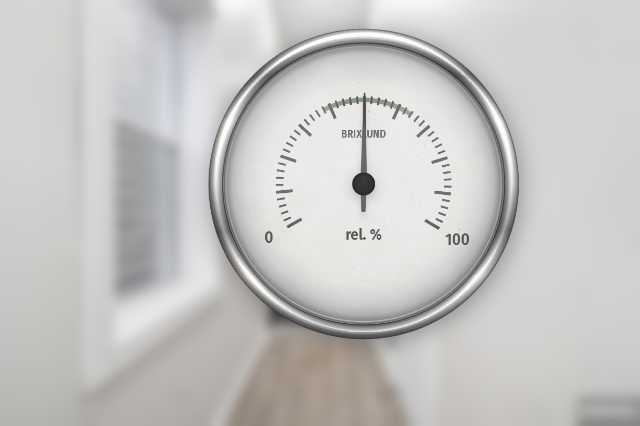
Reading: 50 %
